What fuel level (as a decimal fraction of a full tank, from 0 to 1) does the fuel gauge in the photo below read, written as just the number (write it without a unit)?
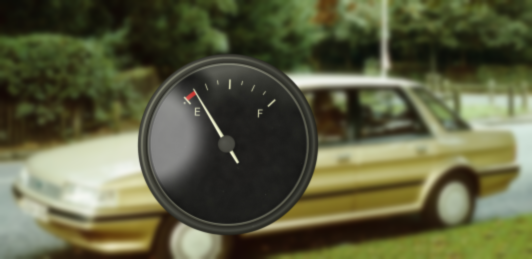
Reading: 0.125
